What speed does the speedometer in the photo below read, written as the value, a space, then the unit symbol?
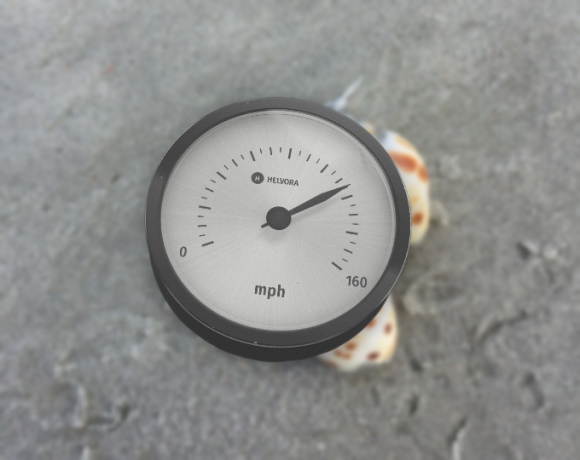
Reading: 115 mph
